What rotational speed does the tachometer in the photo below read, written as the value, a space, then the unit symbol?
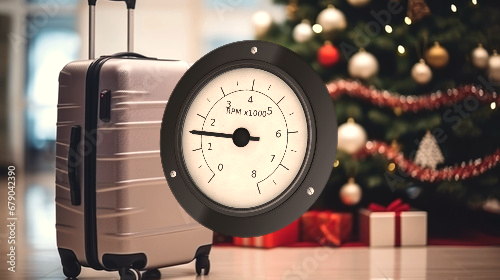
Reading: 1500 rpm
